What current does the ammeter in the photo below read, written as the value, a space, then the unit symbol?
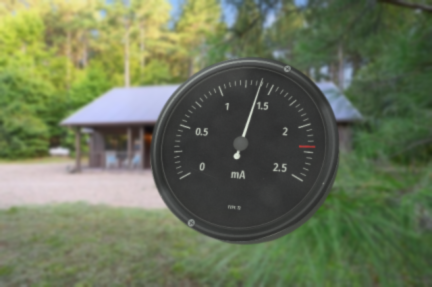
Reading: 1.4 mA
